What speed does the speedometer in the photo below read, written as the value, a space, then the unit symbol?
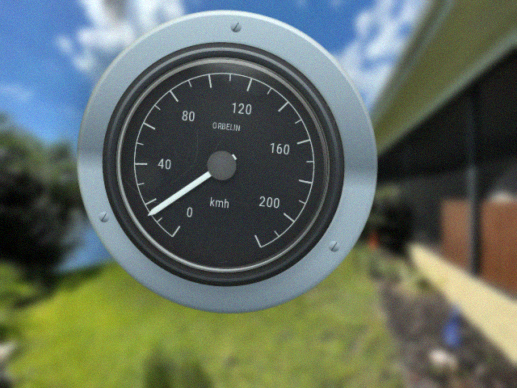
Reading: 15 km/h
